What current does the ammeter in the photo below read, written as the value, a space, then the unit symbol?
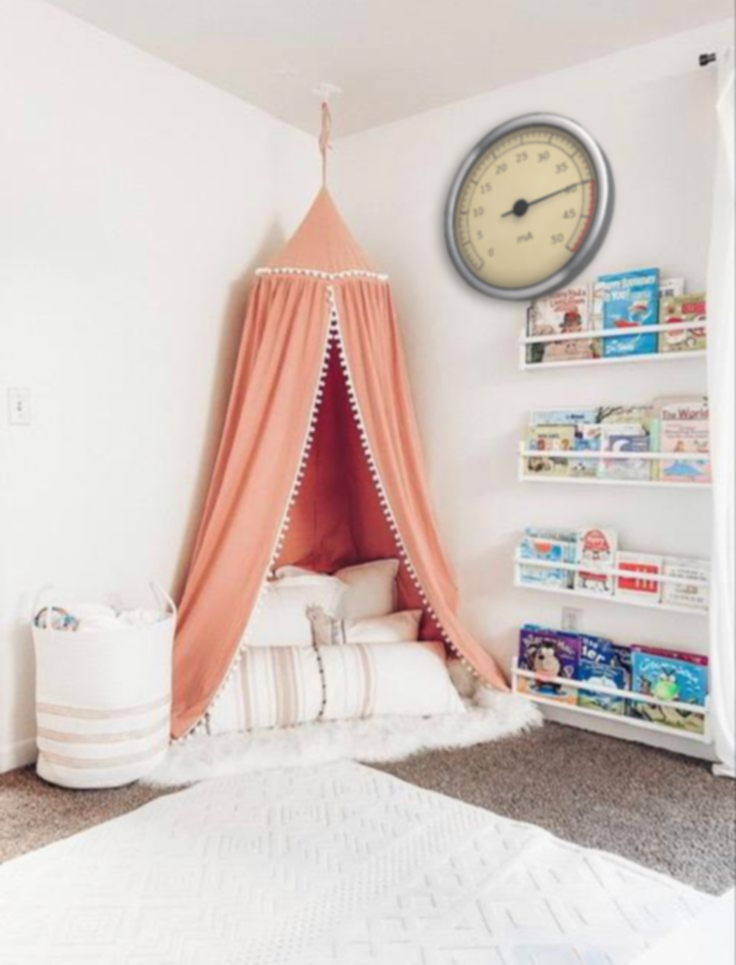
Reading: 40 mA
